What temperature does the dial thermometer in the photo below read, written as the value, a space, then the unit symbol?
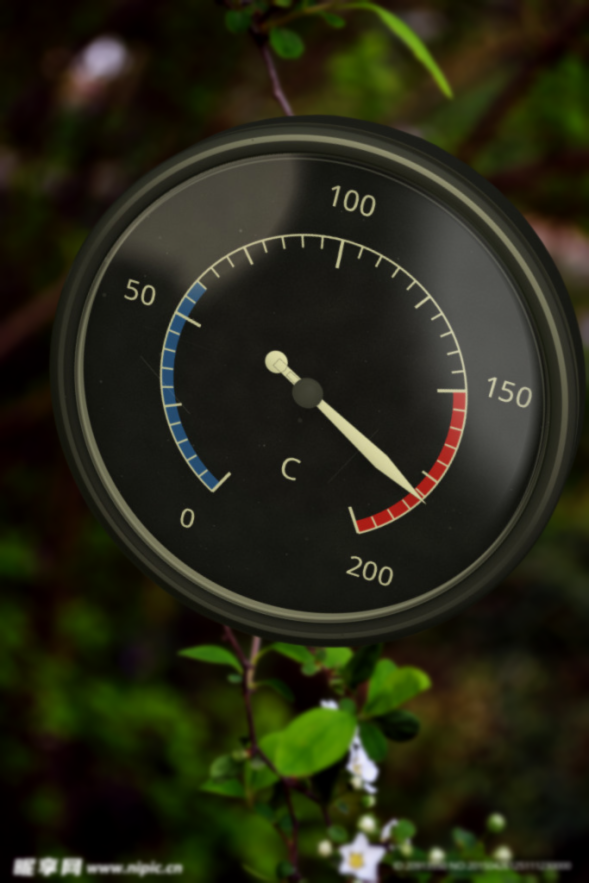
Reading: 180 °C
